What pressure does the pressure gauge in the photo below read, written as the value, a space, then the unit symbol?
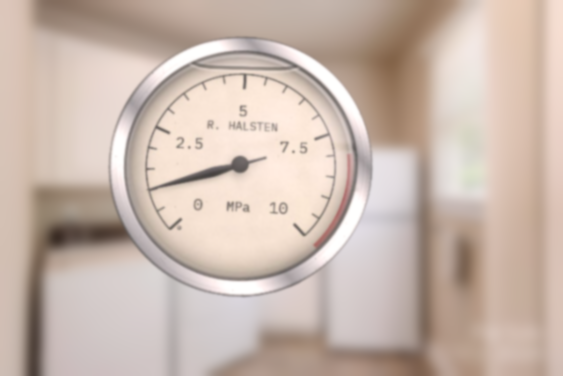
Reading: 1 MPa
